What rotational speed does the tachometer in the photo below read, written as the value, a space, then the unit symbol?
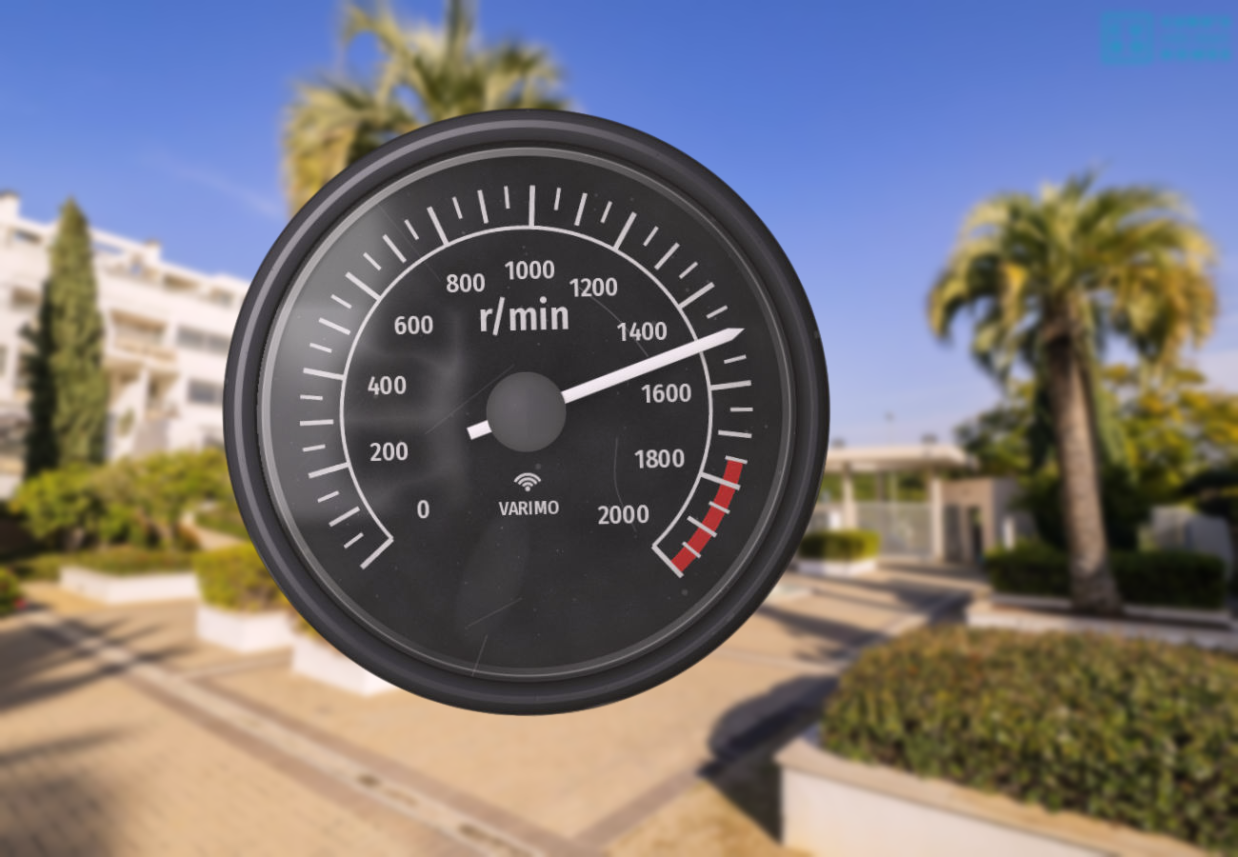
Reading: 1500 rpm
